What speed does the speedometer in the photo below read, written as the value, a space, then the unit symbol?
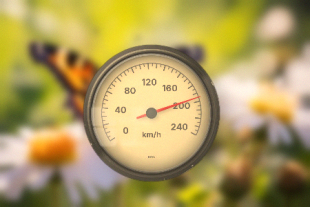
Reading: 195 km/h
